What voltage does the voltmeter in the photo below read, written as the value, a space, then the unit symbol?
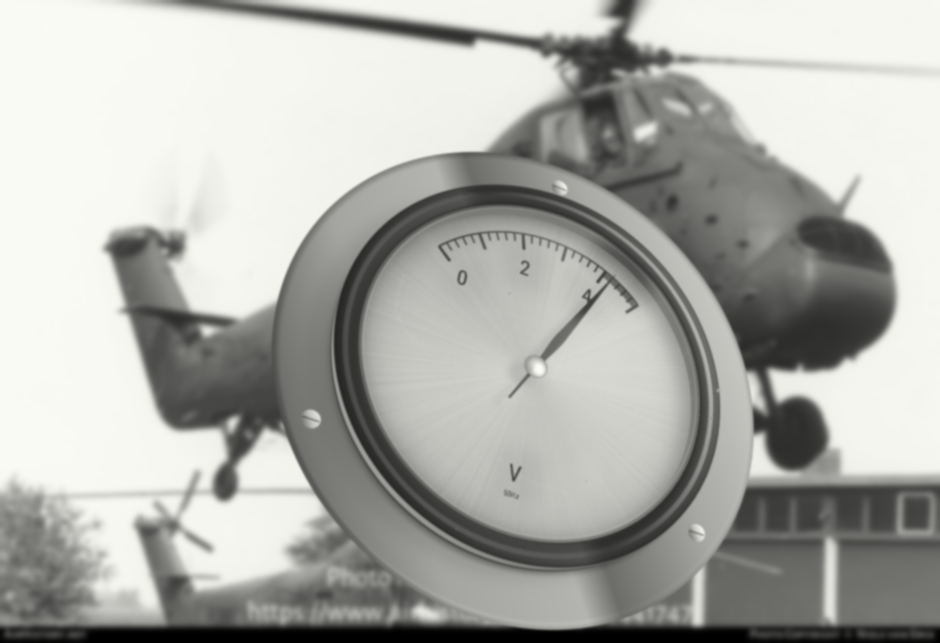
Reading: 4.2 V
